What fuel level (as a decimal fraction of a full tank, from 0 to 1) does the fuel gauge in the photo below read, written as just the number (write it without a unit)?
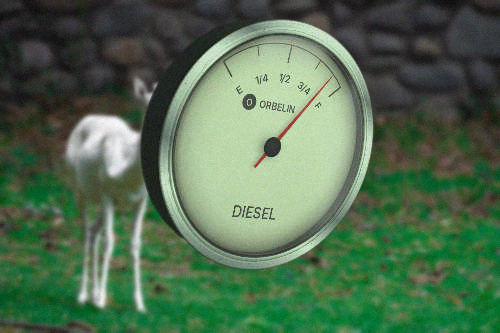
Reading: 0.875
